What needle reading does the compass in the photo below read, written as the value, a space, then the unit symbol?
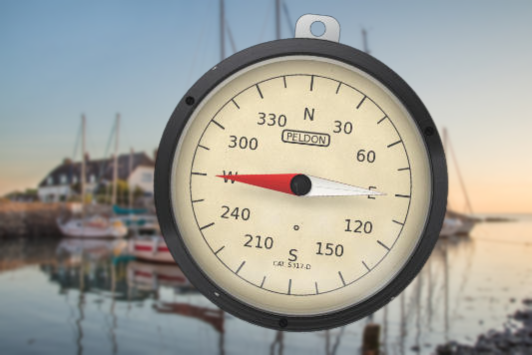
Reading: 270 °
